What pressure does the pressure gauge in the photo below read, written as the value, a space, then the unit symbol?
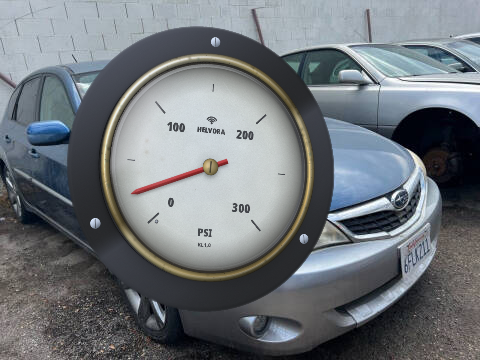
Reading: 25 psi
